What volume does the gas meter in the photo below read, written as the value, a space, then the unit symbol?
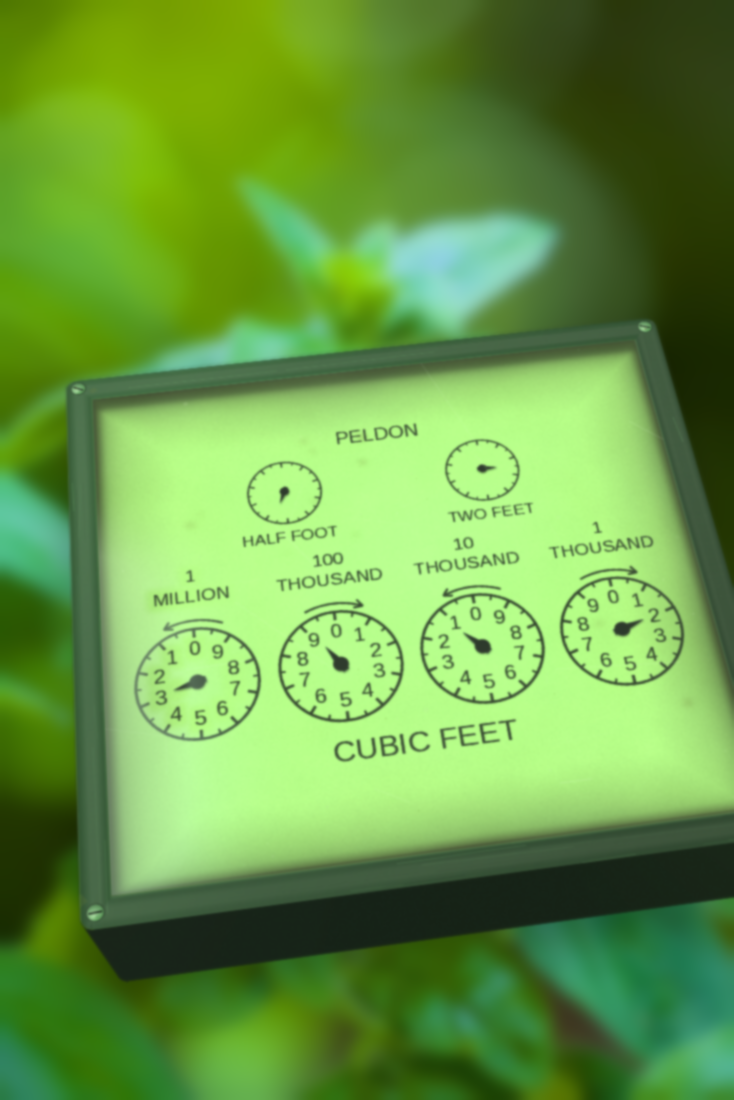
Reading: 291200 ft³
